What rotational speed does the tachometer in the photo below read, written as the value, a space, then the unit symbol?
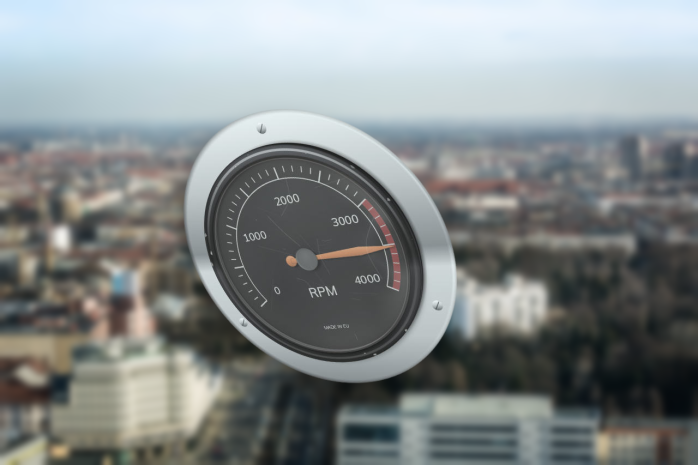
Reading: 3500 rpm
